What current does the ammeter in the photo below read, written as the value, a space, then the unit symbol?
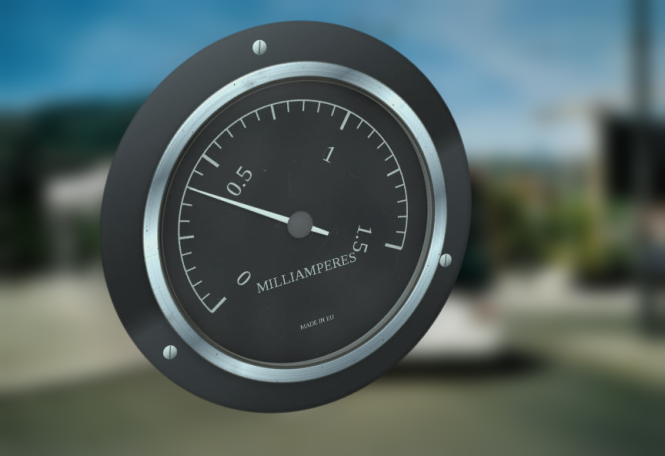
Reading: 0.4 mA
